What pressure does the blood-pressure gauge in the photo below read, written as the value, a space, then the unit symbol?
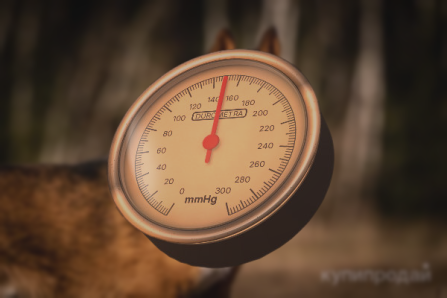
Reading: 150 mmHg
